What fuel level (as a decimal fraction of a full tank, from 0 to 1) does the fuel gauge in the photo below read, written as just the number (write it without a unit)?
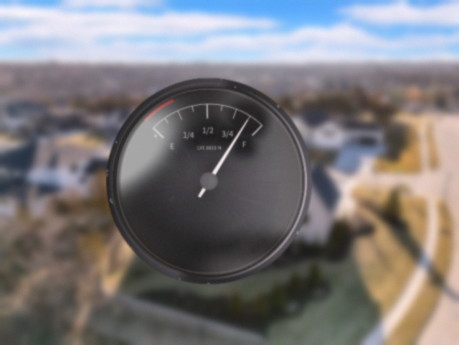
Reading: 0.875
